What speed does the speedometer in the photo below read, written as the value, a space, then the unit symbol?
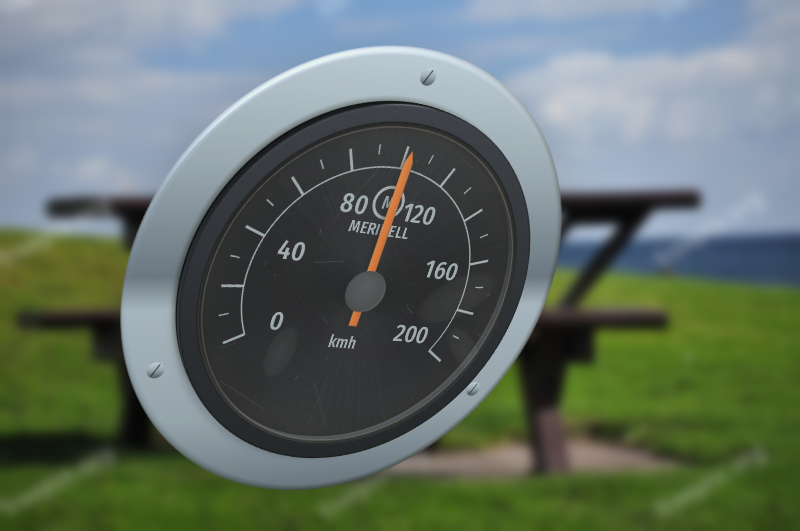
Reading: 100 km/h
